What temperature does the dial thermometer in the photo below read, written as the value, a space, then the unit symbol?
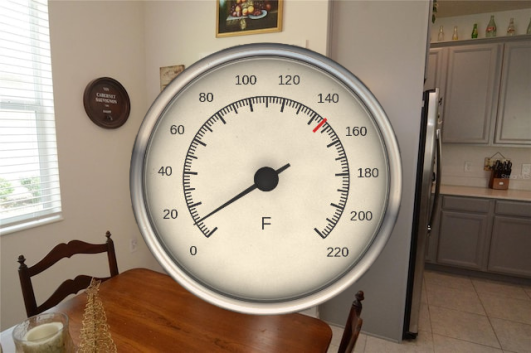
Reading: 10 °F
